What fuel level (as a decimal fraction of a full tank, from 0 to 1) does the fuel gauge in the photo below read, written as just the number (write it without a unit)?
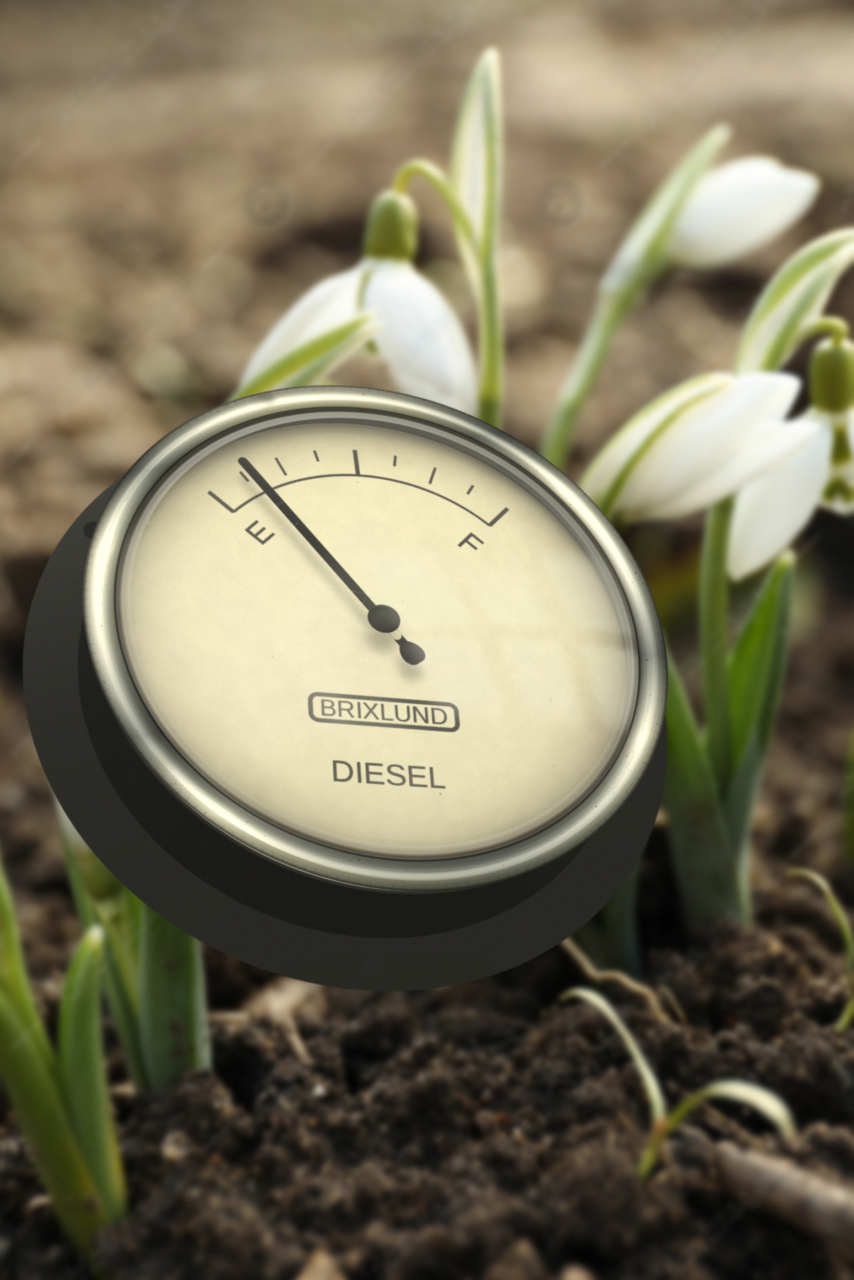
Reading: 0.125
